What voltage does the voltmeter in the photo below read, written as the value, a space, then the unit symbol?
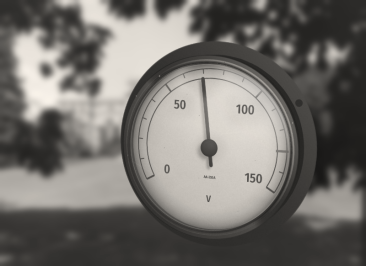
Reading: 70 V
